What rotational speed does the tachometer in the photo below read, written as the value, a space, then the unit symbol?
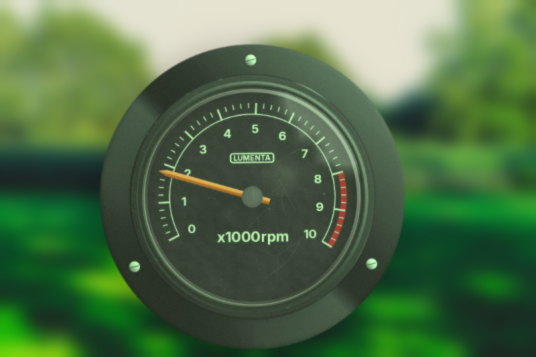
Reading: 1800 rpm
